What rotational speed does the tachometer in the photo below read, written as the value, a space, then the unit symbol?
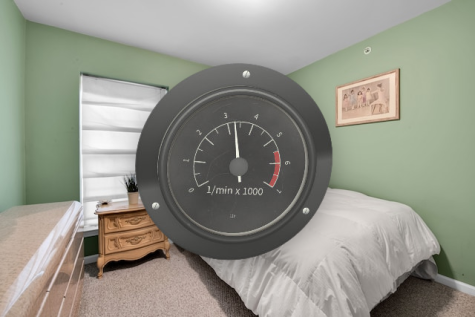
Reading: 3250 rpm
